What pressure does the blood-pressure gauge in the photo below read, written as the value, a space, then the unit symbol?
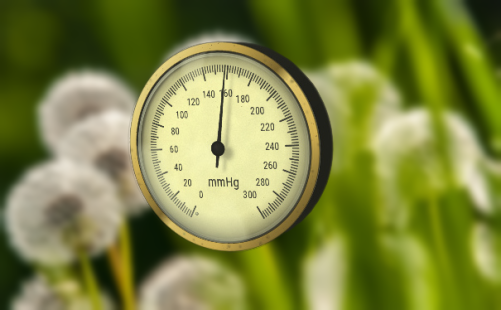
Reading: 160 mmHg
